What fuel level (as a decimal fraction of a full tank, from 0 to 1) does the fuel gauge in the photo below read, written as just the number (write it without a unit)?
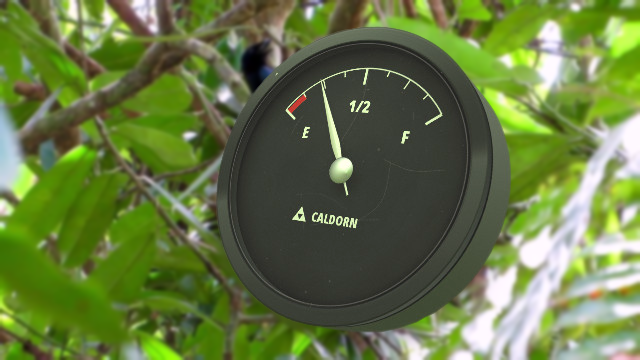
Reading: 0.25
